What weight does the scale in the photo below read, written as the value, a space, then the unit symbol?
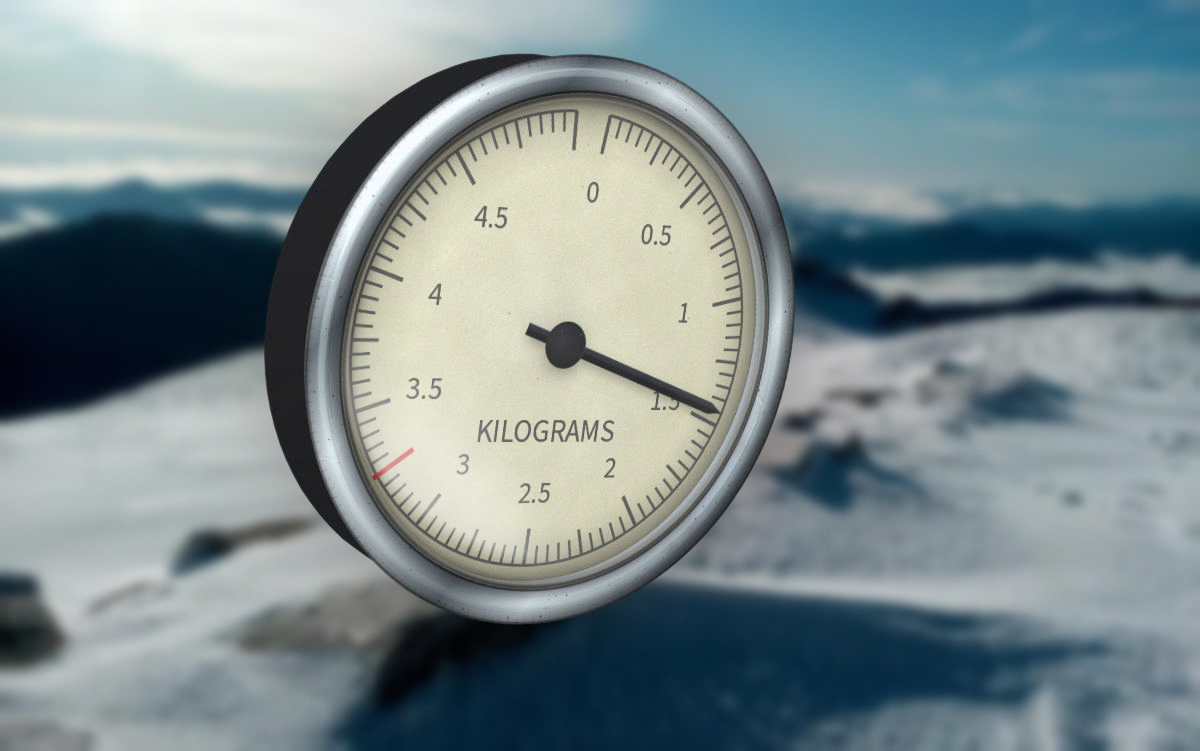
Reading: 1.45 kg
